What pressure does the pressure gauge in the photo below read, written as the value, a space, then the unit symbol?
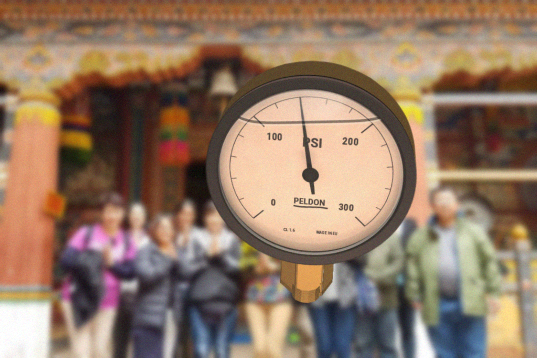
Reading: 140 psi
